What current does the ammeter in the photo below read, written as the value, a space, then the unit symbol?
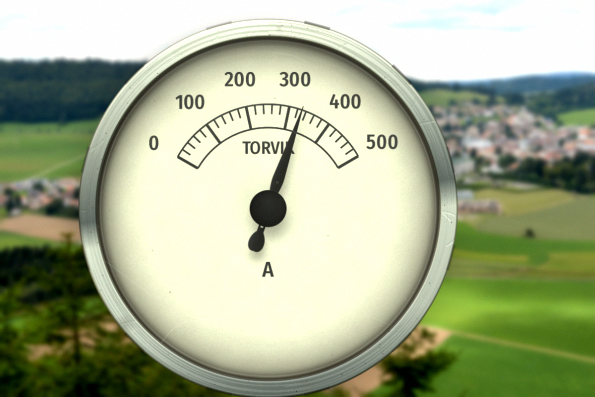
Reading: 330 A
